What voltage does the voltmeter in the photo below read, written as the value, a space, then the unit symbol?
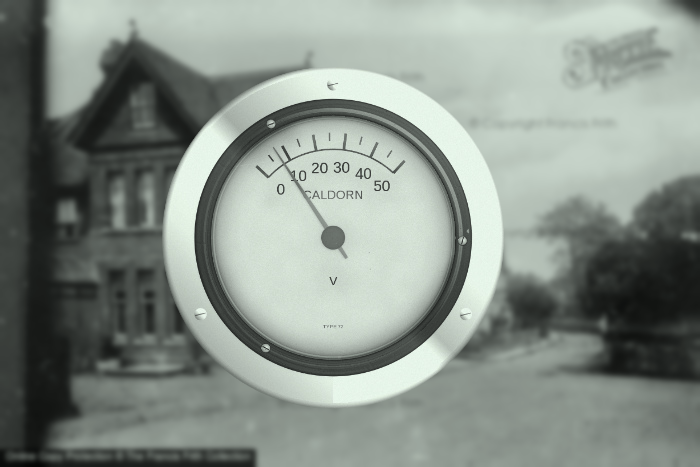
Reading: 7.5 V
